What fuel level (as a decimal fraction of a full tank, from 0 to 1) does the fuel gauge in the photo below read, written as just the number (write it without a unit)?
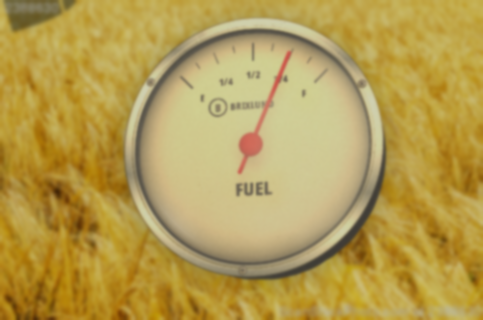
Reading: 0.75
